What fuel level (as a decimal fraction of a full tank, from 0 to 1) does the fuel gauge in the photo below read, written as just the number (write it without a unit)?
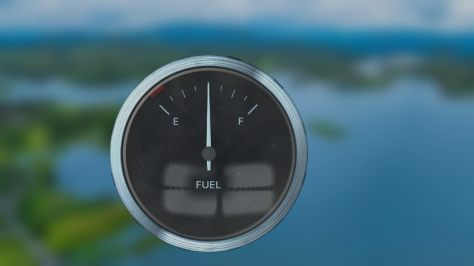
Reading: 0.5
